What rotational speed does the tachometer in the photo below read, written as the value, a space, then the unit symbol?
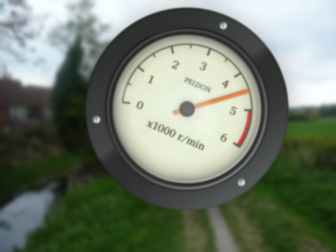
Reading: 4500 rpm
